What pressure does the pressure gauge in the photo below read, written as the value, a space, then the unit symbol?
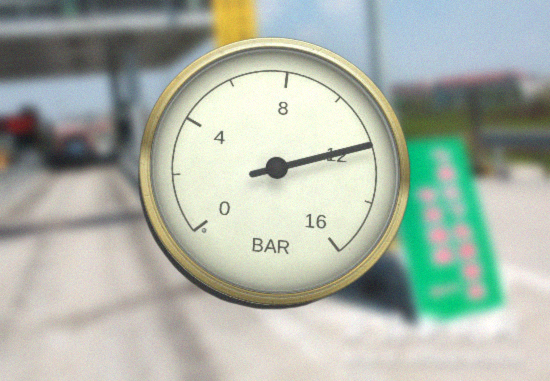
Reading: 12 bar
